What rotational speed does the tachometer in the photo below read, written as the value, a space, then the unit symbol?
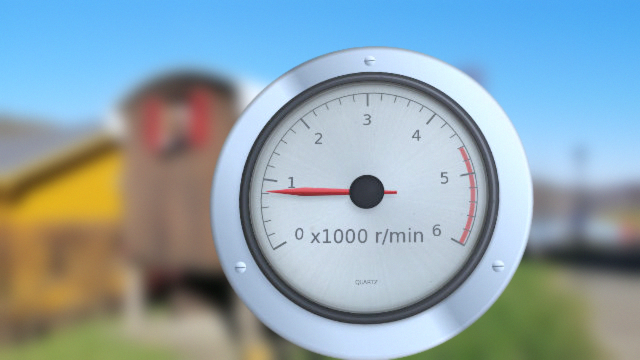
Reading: 800 rpm
